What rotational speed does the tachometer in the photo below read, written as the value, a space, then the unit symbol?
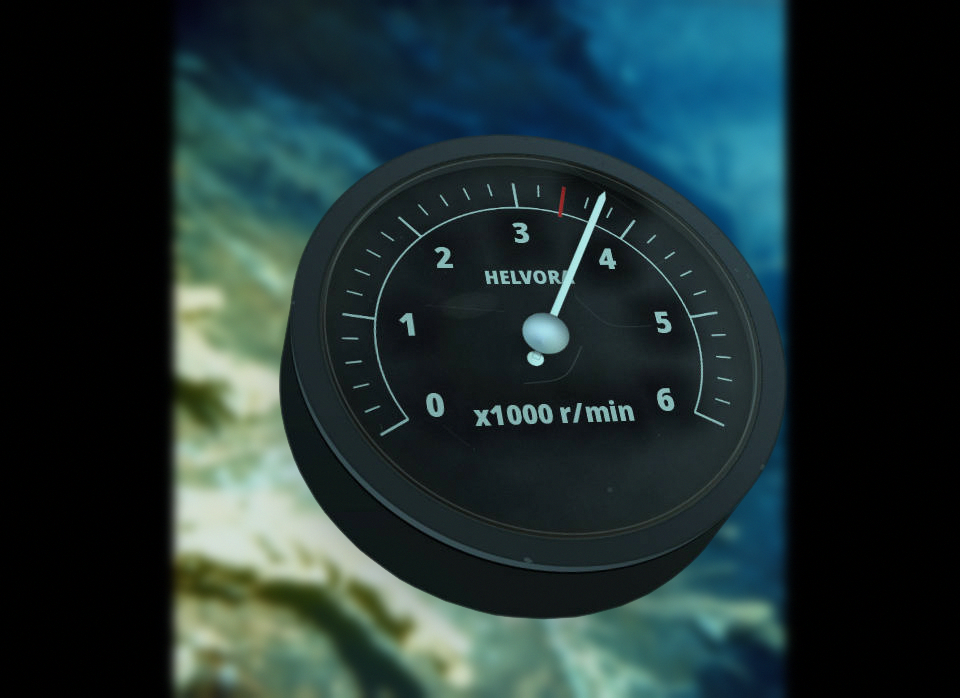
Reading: 3700 rpm
